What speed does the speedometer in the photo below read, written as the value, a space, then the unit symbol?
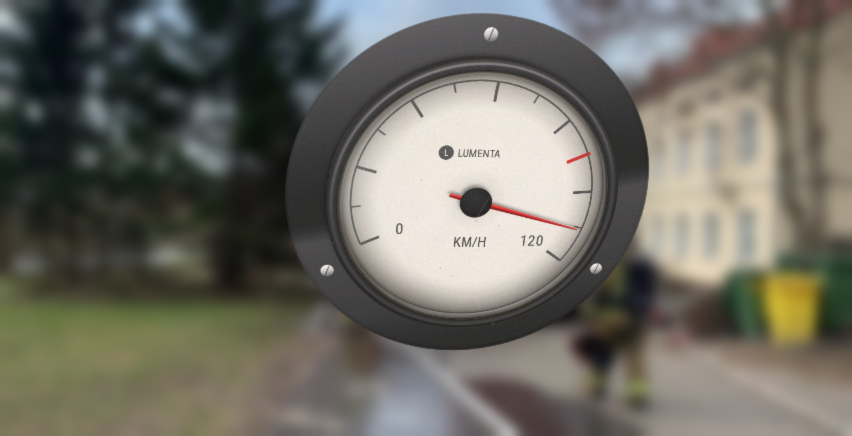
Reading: 110 km/h
